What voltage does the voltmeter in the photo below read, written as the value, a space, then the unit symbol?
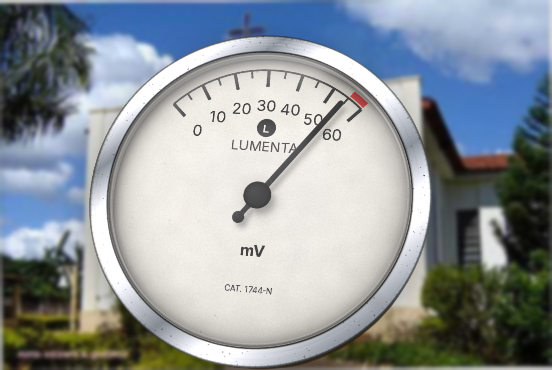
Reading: 55 mV
